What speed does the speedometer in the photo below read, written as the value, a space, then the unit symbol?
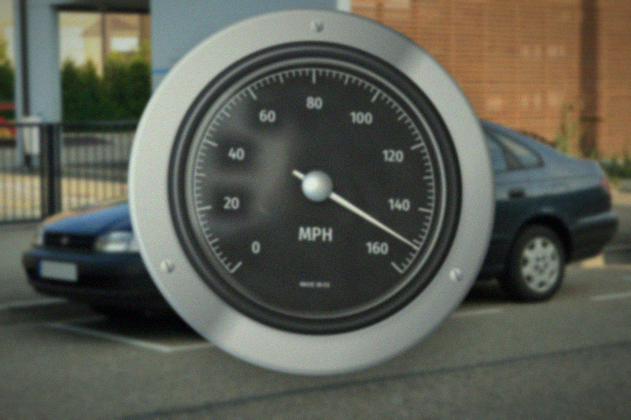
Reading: 152 mph
